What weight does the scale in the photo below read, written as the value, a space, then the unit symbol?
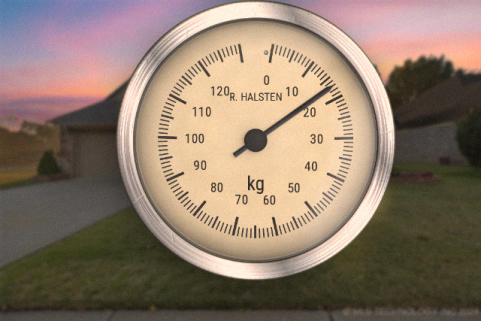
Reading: 17 kg
